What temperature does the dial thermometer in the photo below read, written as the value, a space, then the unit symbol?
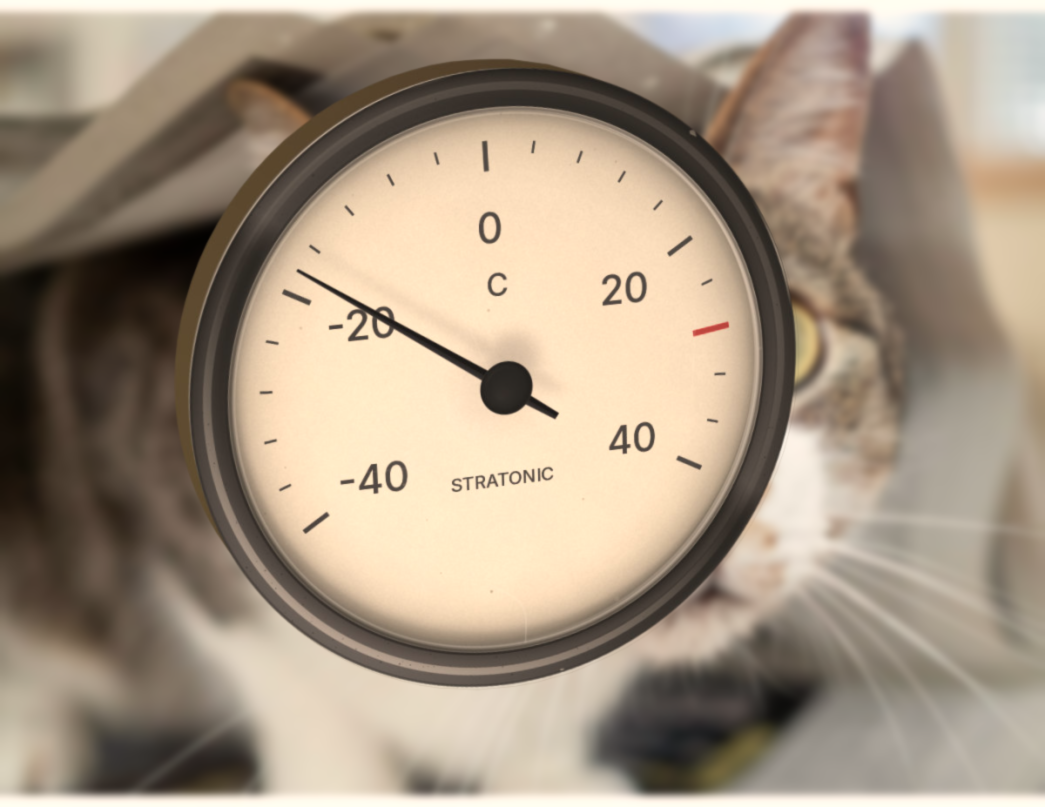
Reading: -18 °C
